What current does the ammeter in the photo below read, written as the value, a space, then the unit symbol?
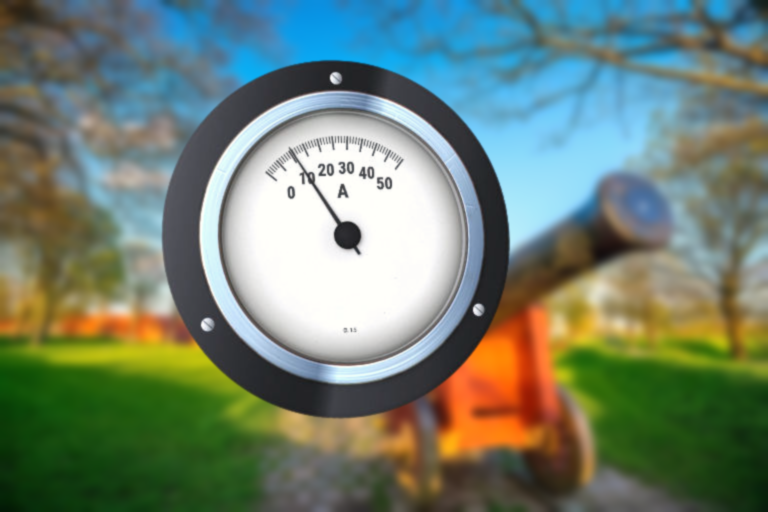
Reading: 10 A
